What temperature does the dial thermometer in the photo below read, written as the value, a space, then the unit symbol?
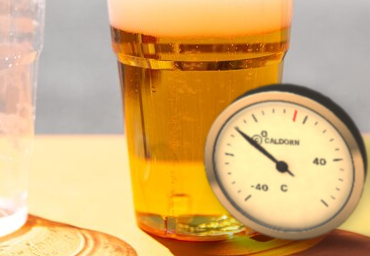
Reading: -8 °C
